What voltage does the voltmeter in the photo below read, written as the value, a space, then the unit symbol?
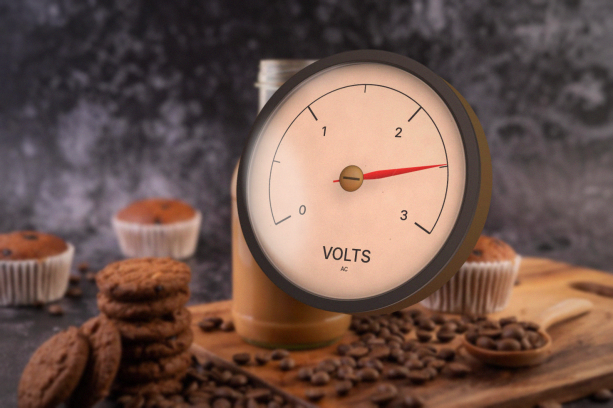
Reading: 2.5 V
